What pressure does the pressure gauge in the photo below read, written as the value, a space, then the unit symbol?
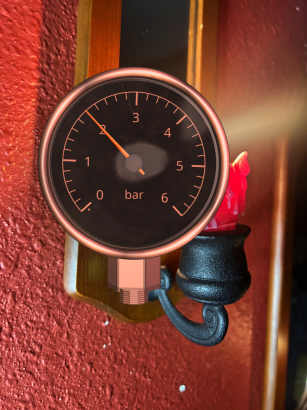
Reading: 2 bar
